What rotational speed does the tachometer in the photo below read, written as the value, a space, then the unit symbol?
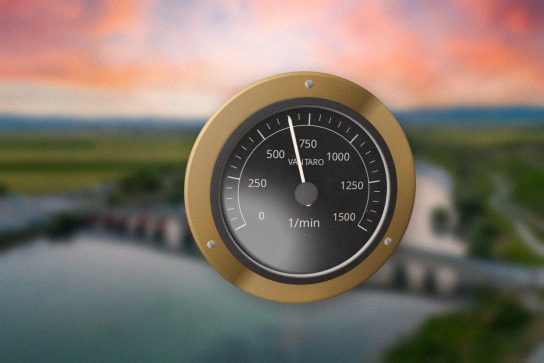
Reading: 650 rpm
